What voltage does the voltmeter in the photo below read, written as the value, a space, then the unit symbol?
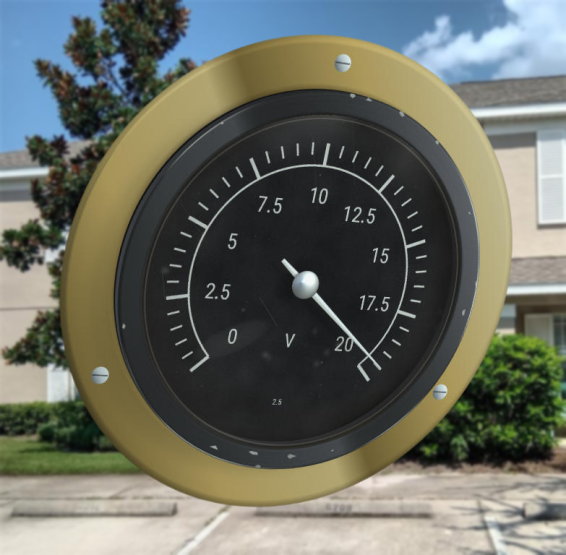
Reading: 19.5 V
